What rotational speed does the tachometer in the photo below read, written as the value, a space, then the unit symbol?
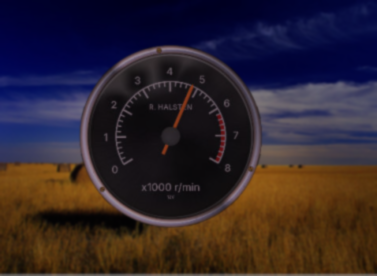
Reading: 4800 rpm
